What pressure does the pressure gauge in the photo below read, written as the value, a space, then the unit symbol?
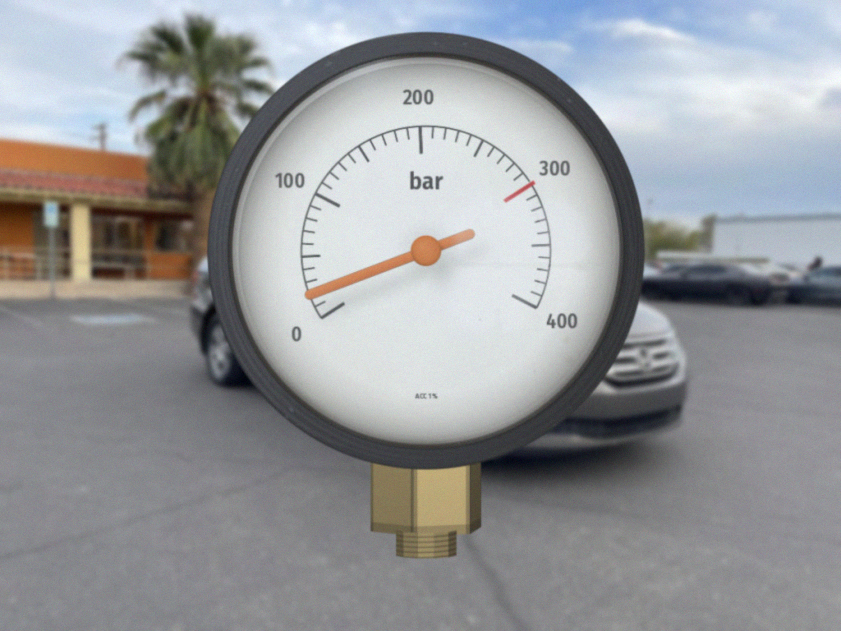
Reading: 20 bar
